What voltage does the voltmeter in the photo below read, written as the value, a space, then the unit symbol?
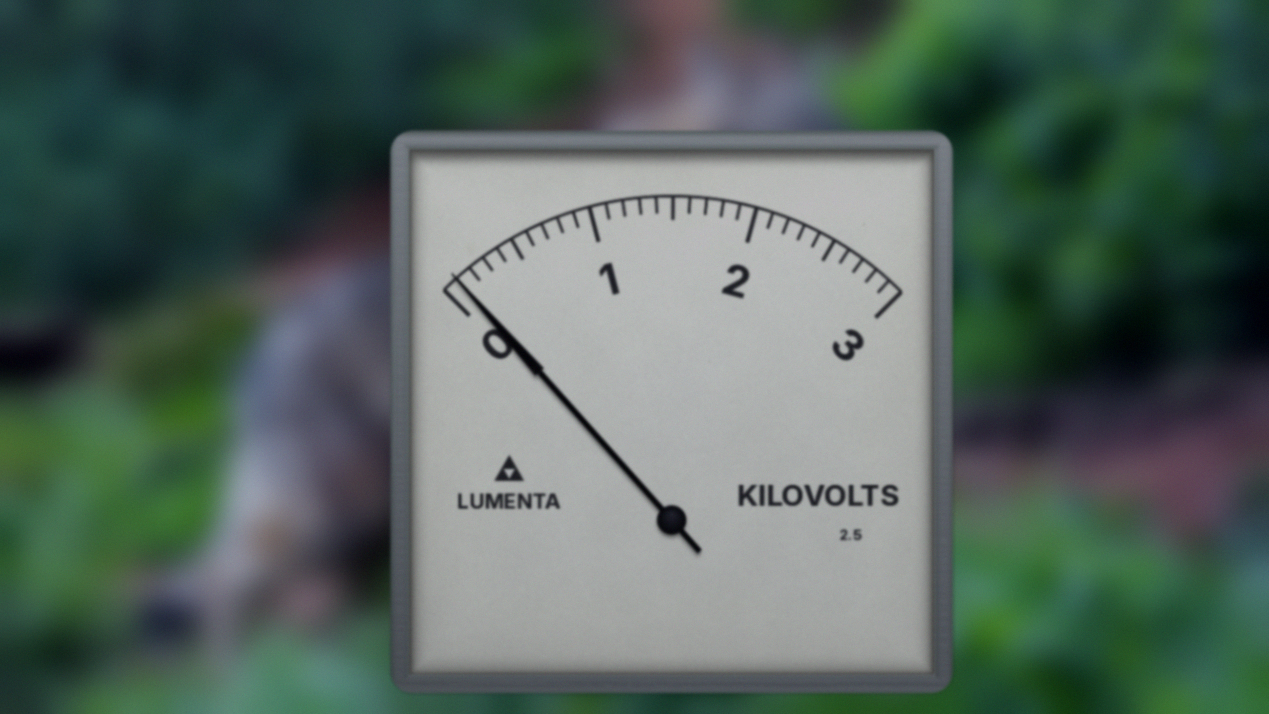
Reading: 0.1 kV
